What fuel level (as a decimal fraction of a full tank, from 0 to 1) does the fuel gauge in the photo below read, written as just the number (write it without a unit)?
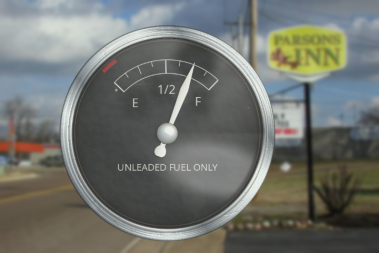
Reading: 0.75
